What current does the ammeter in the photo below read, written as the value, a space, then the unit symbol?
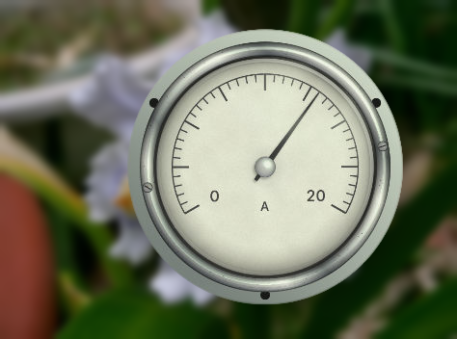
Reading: 13 A
